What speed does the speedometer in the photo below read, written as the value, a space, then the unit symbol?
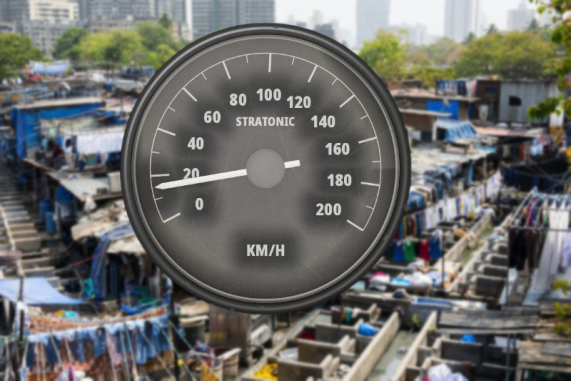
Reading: 15 km/h
